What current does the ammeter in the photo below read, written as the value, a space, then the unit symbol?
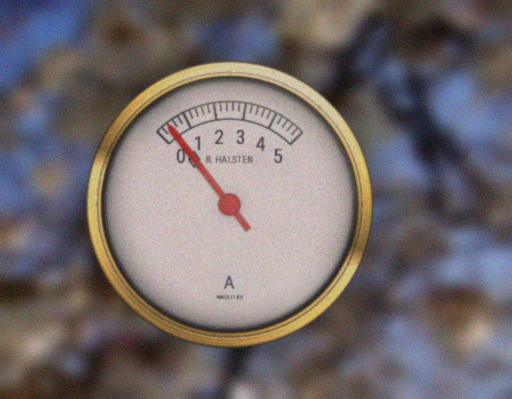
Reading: 0.4 A
